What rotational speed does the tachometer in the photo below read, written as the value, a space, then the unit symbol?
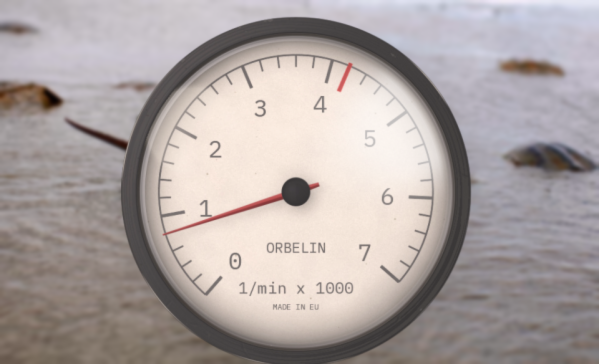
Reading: 800 rpm
